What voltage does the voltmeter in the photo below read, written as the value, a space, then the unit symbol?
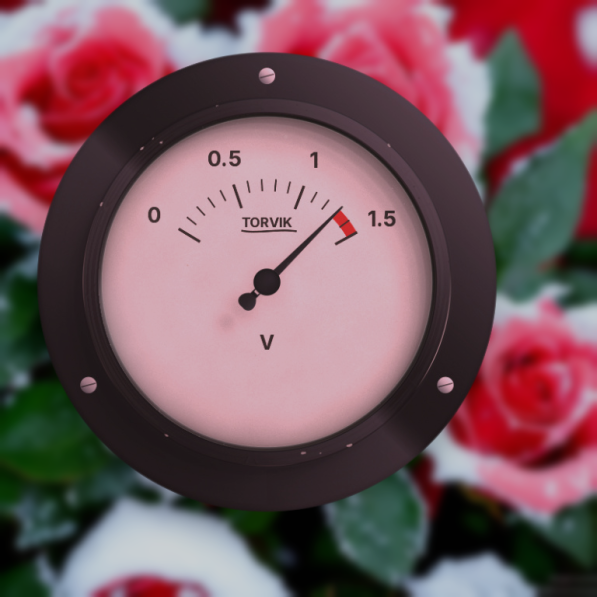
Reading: 1.3 V
